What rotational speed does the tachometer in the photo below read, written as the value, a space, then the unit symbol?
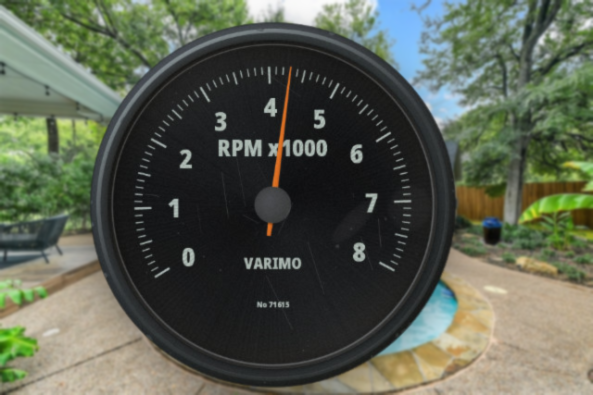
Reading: 4300 rpm
